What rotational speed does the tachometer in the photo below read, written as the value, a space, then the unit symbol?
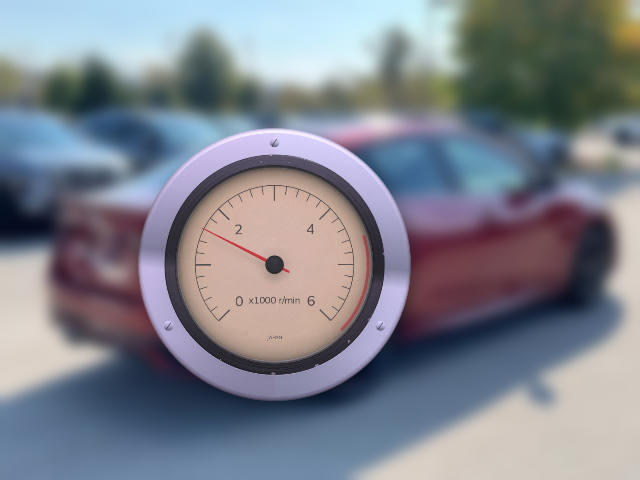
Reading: 1600 rpm
